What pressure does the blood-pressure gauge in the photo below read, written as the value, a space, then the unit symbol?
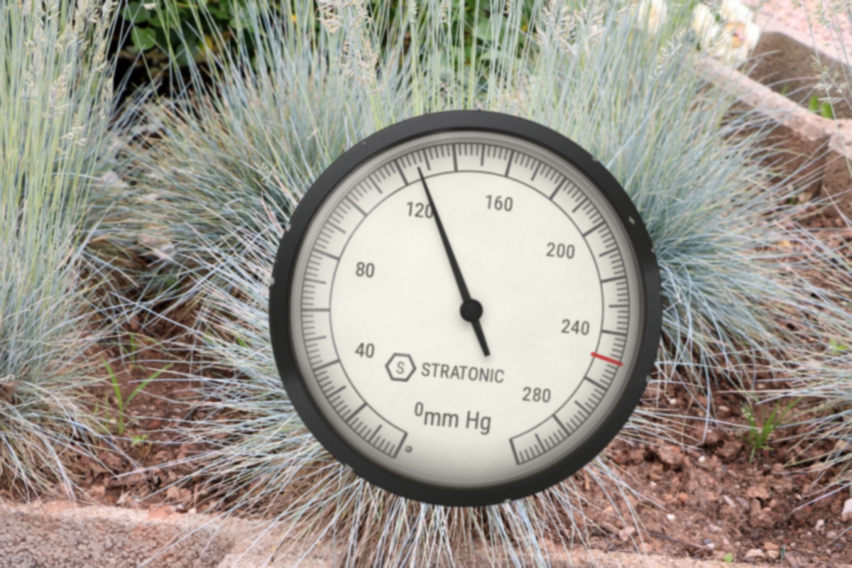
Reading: 126 mmHg
